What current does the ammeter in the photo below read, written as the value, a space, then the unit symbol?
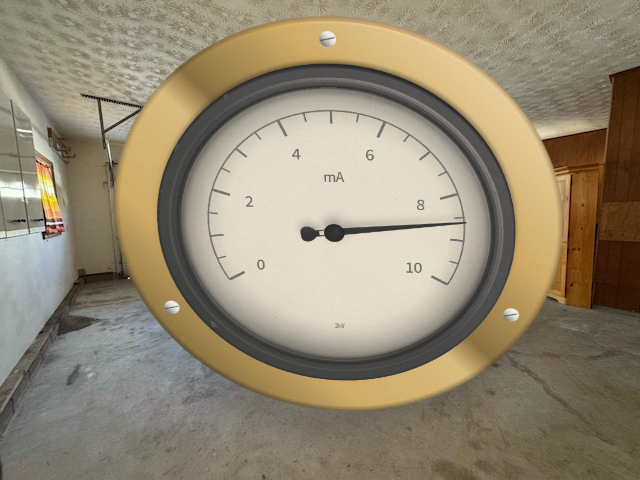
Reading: 8.5 mA
